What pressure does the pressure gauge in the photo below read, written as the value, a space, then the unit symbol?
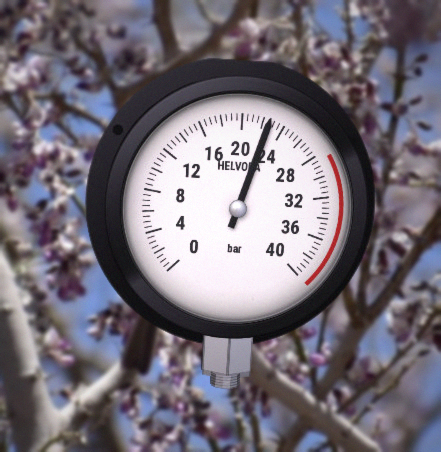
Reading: 22.5 bar
